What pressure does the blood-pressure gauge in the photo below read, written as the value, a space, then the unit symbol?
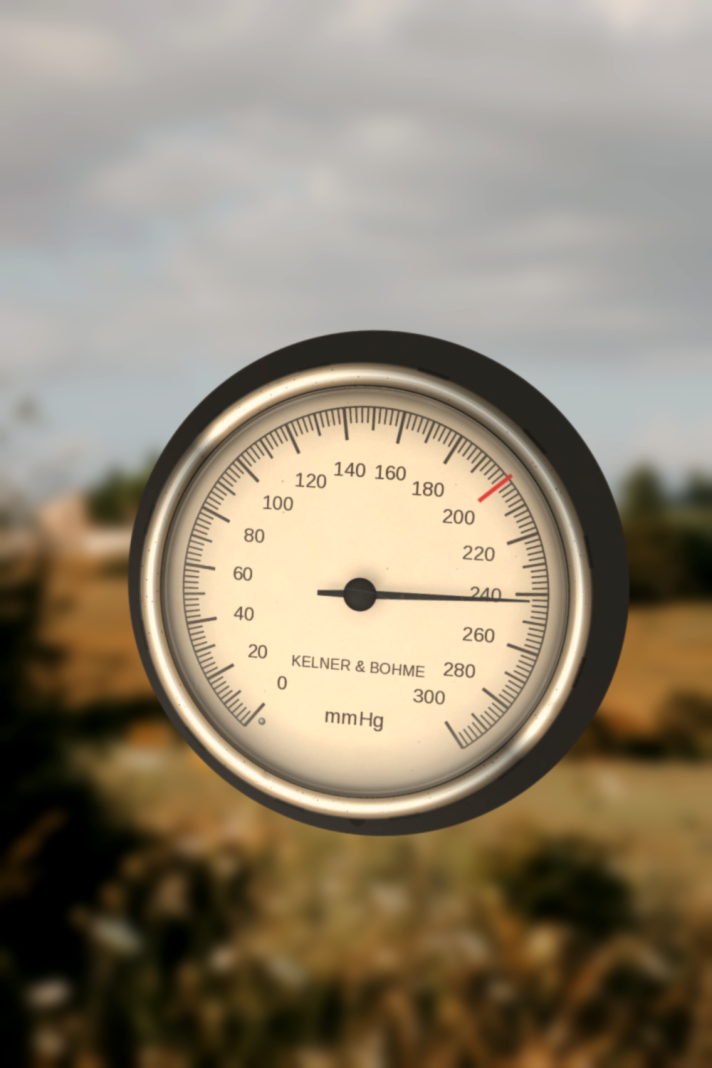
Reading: 242 mmHg
